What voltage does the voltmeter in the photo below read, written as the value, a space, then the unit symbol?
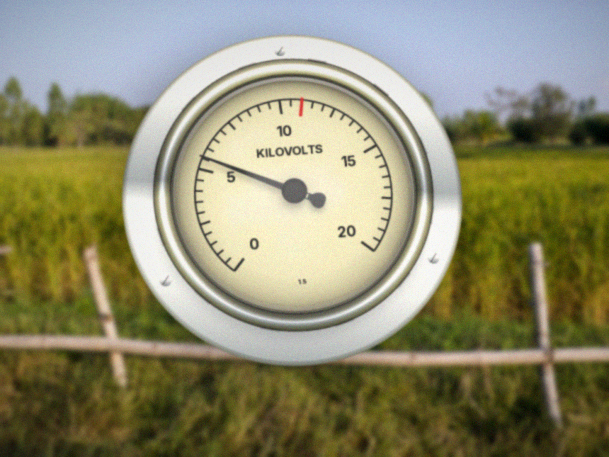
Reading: 5.5 kV
